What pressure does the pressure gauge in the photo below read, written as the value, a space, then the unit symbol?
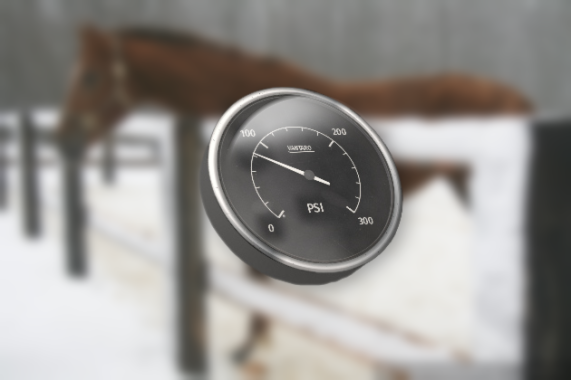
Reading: 80 psi
